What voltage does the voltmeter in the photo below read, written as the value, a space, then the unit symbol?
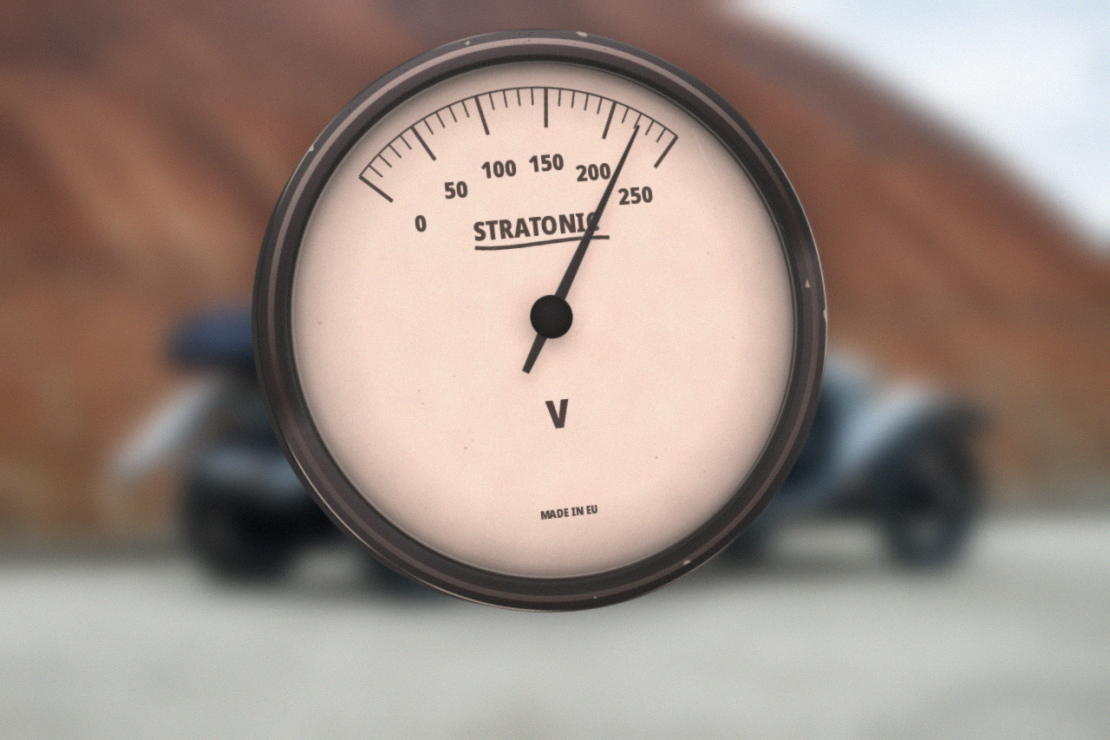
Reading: 220 V
